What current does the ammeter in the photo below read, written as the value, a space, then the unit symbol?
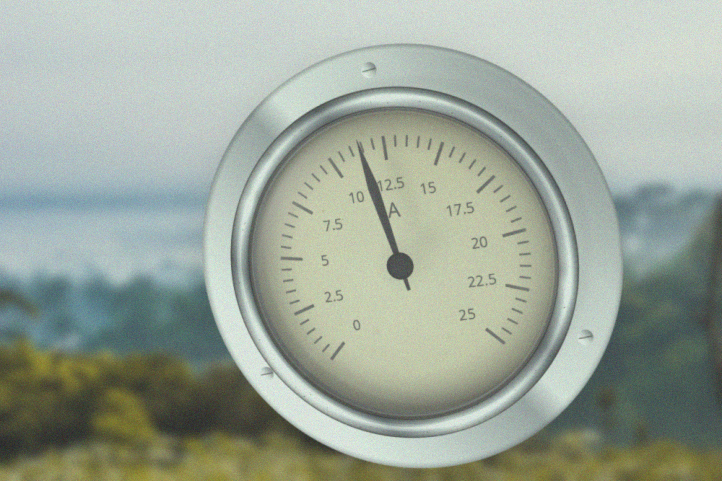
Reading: 11.5 A
